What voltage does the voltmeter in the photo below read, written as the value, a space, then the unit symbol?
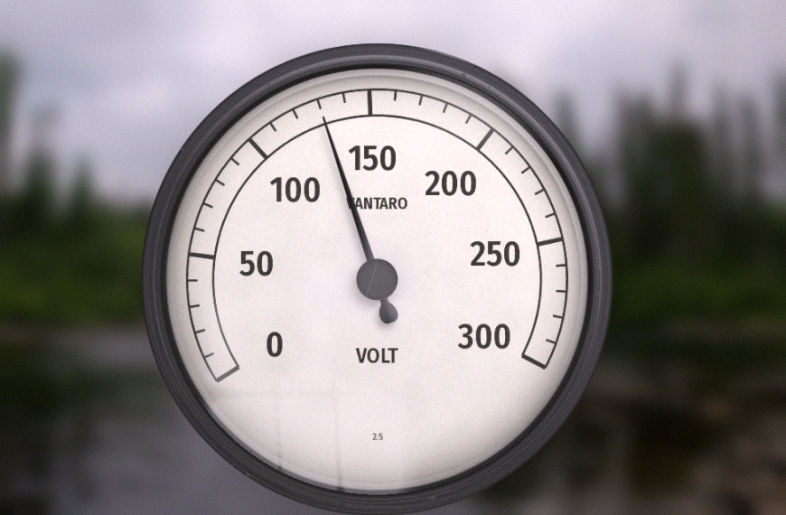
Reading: 130 V
